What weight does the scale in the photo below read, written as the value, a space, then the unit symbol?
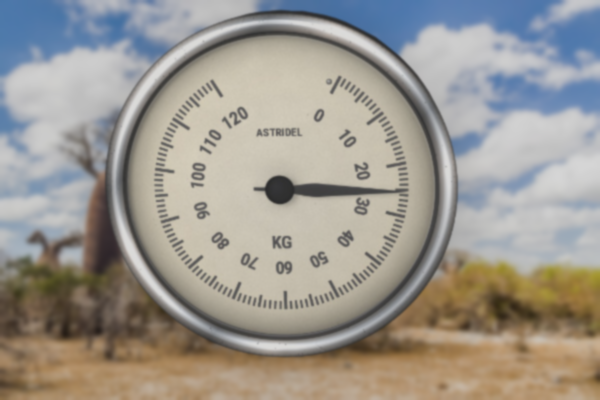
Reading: 25 kg
